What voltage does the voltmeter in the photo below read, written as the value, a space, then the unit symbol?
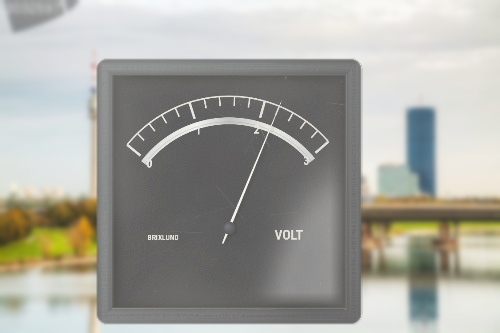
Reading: 2.2 V
